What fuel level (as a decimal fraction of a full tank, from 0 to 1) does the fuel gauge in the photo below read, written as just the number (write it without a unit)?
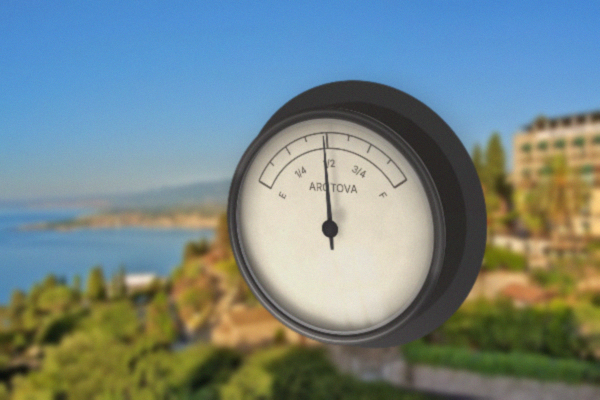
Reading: 0.5
